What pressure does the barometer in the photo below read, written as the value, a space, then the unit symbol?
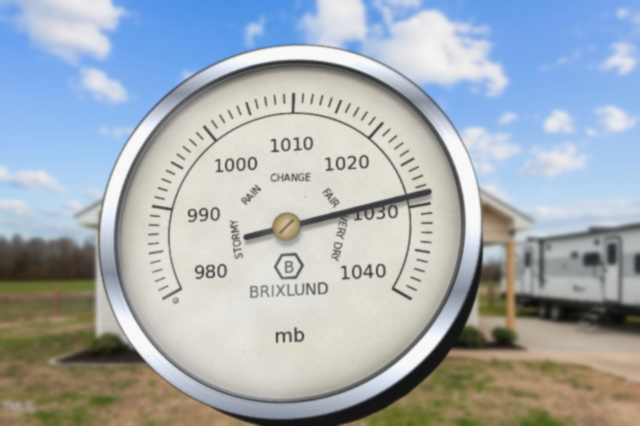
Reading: 1029 mbar
